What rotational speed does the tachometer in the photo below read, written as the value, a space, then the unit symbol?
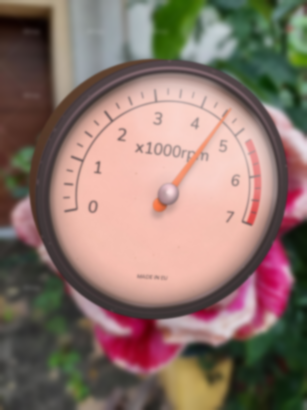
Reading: 4500 rpm
